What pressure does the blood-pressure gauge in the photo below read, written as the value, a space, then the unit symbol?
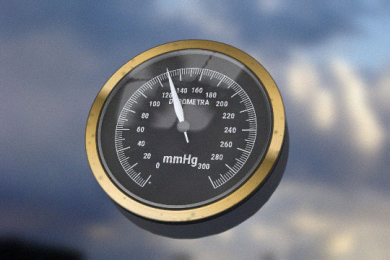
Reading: 130 mmHg
